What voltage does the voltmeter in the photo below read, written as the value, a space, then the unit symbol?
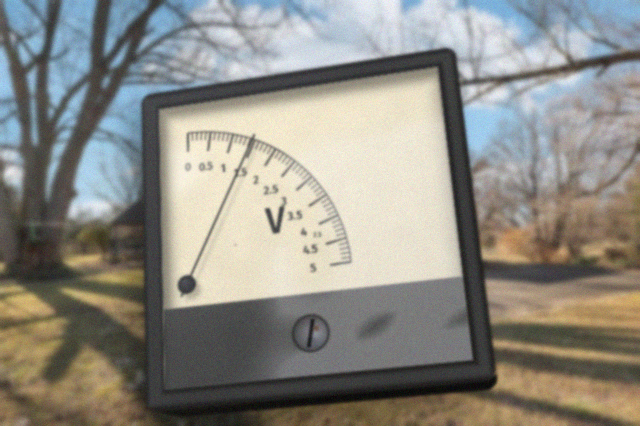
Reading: 1.5 V
